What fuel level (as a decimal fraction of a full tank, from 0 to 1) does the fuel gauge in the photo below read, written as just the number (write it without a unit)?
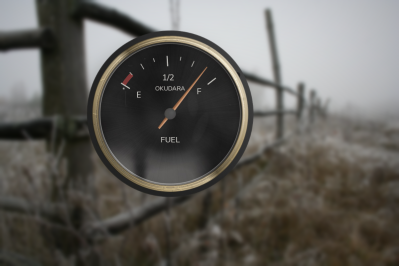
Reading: 0.875
